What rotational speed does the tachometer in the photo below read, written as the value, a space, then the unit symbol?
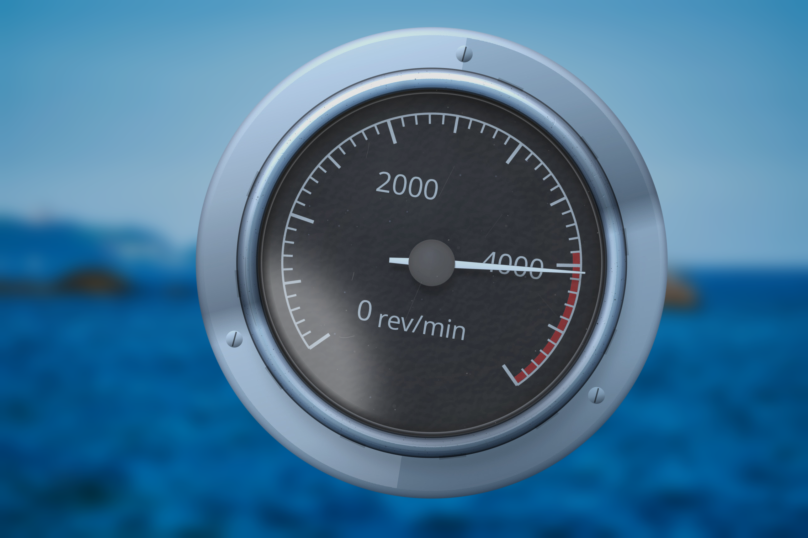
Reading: 4050 rpm
